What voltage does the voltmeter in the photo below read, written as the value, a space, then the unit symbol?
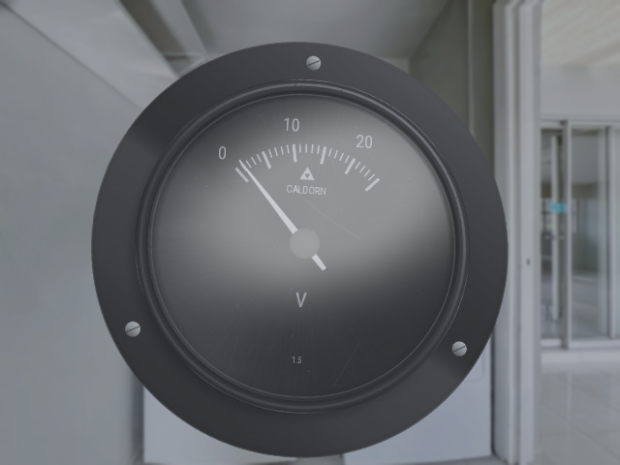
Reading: 1 V
